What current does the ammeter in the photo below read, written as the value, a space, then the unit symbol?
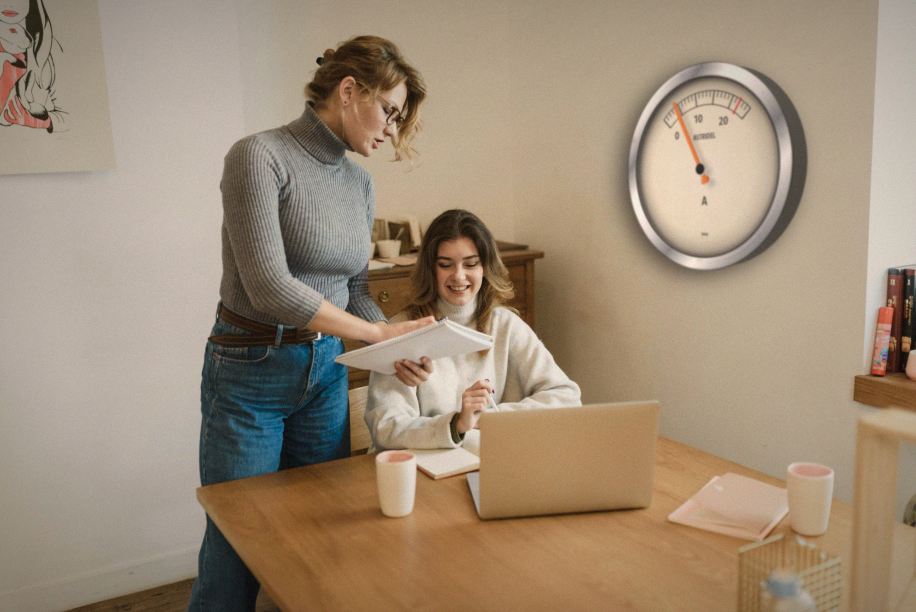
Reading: 5 A
